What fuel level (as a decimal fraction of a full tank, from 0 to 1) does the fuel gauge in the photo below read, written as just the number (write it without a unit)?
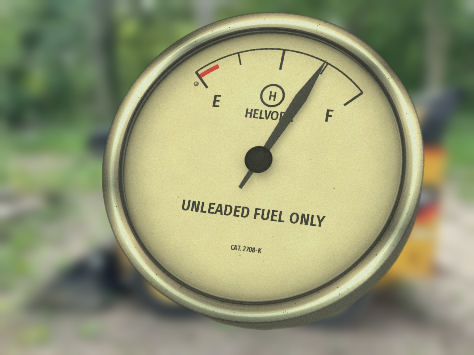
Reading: 0.75
